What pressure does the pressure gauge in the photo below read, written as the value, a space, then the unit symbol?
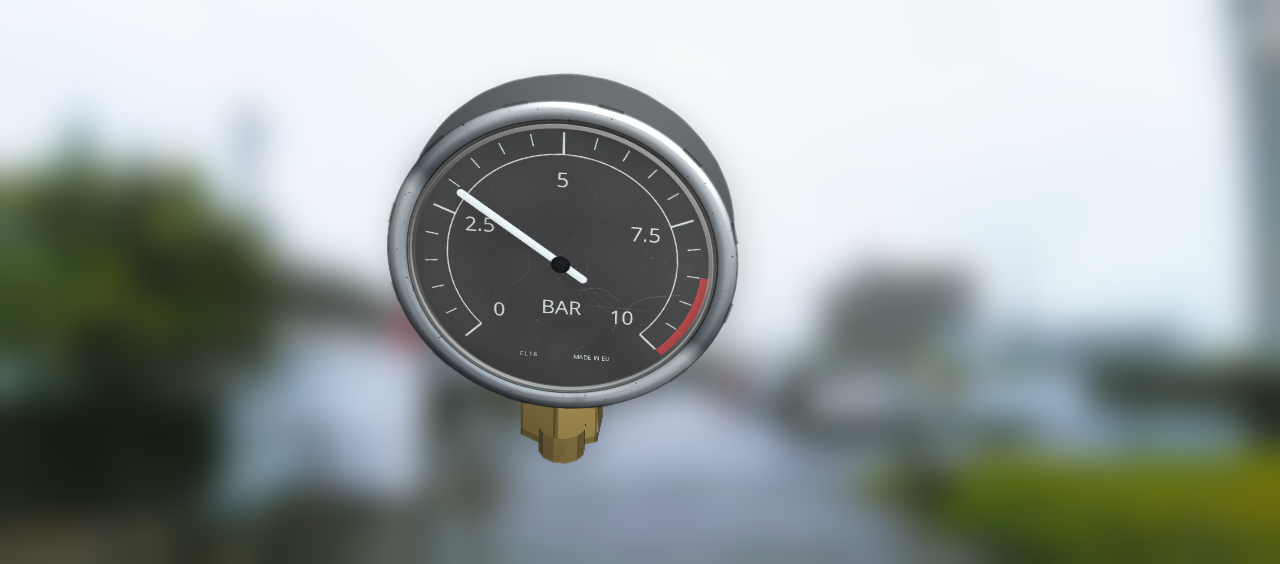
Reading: 3 bar
